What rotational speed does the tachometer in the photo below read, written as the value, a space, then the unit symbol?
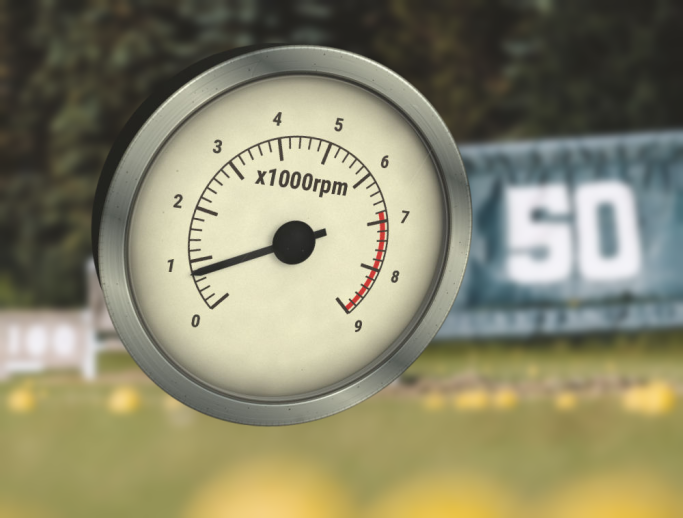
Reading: 800 rpm
